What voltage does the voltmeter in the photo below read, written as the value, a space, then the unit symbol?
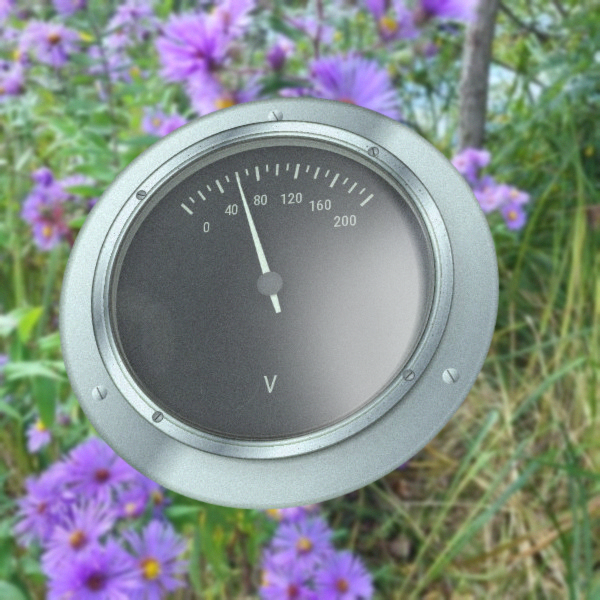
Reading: 60 V
